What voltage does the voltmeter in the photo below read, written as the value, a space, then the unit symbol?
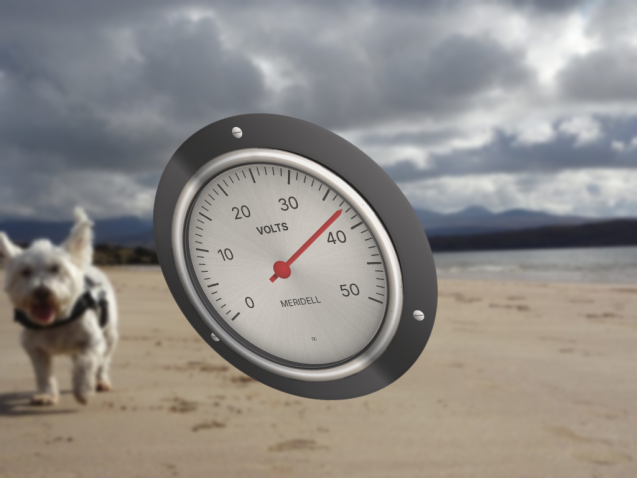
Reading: 37.5 V
